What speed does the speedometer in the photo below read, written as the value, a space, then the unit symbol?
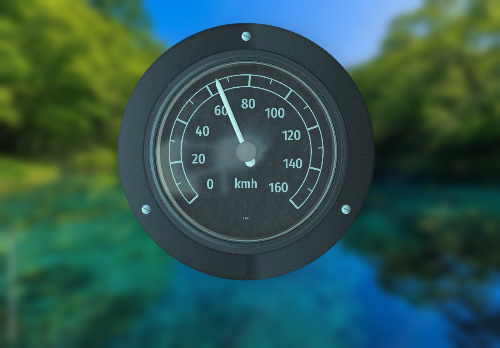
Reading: 65 km/h
